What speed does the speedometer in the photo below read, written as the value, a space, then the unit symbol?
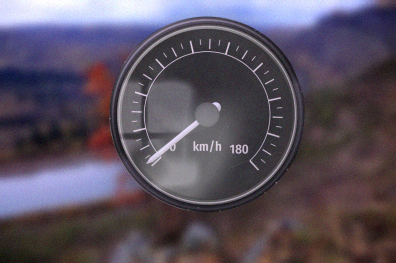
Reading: 2.5 km/h
